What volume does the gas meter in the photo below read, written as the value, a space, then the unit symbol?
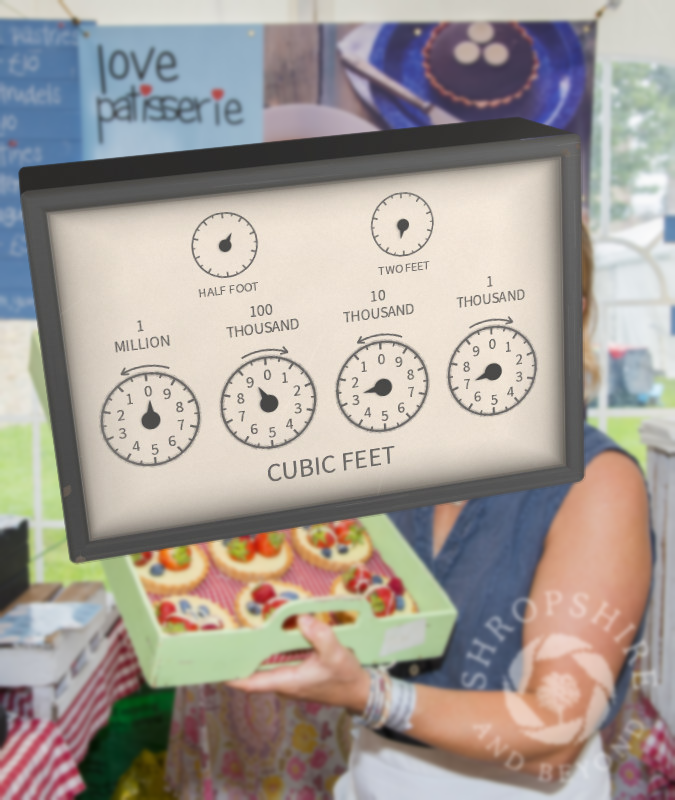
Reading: 992700 ft³
